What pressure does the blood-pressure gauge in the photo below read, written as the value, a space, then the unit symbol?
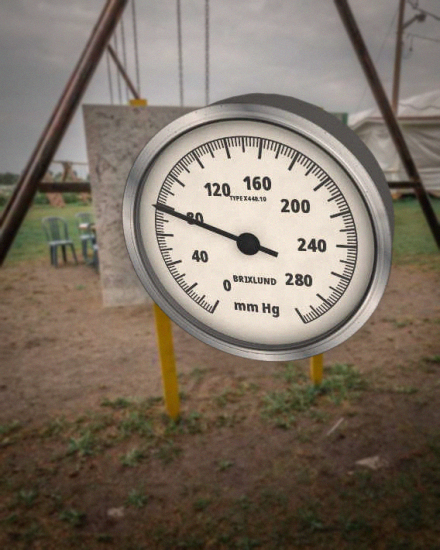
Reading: 80 mmHg
